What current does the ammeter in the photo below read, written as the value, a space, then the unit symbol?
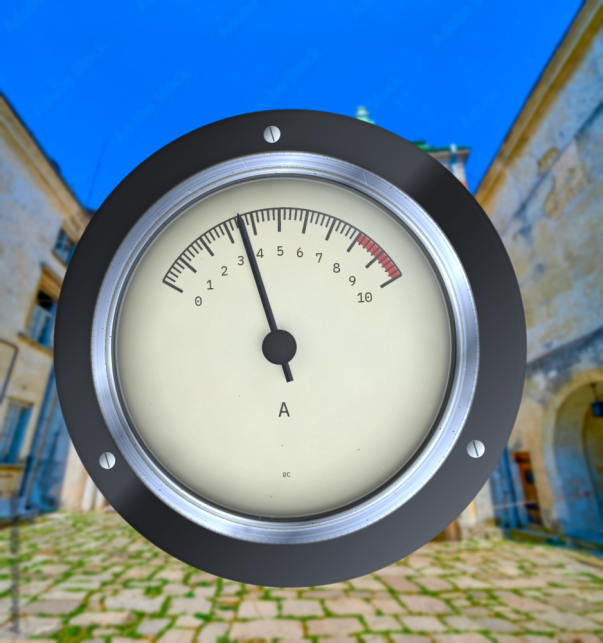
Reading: 3.6 A
